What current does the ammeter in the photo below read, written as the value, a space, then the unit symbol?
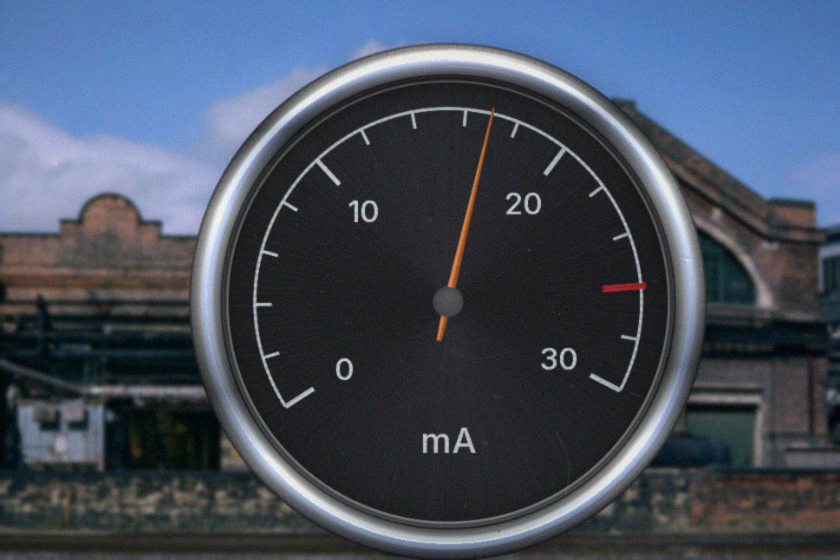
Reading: 17 mA
